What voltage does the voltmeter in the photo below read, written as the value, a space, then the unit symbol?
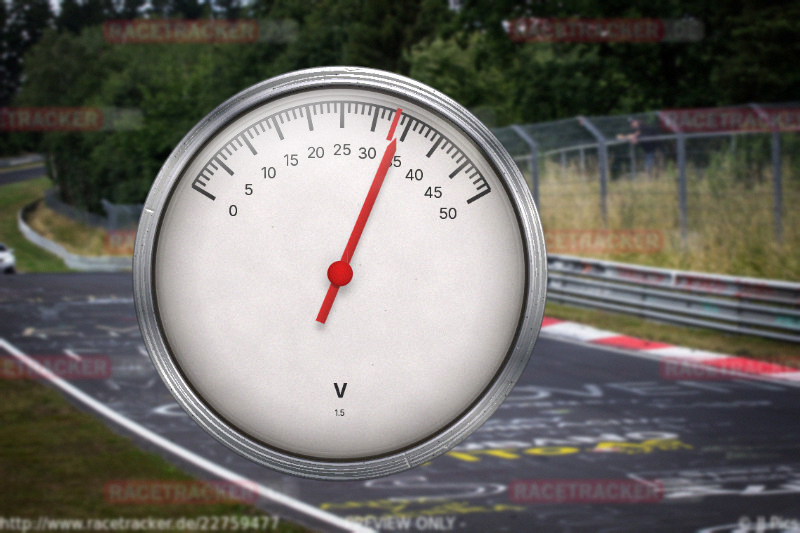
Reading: 34 V
